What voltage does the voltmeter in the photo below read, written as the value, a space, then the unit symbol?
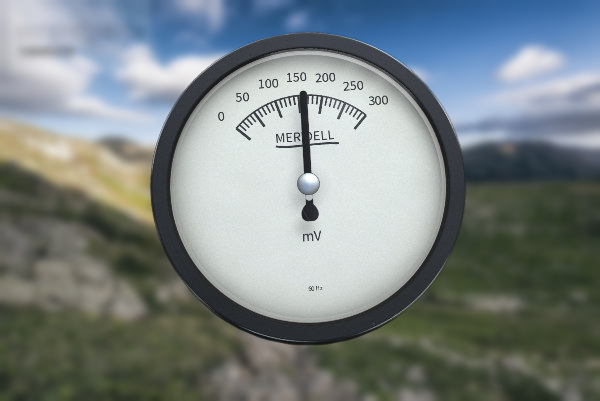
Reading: 160 mV
